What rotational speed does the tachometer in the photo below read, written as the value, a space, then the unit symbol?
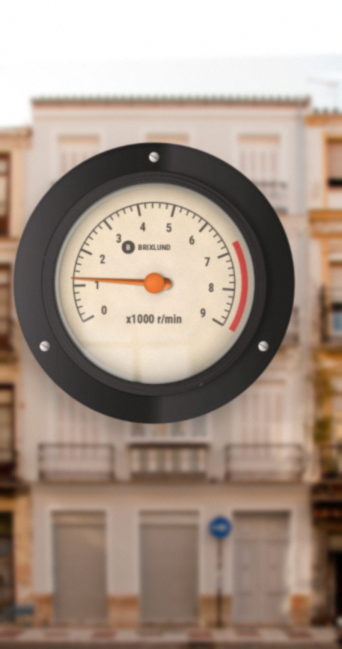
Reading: 1200 rpm
